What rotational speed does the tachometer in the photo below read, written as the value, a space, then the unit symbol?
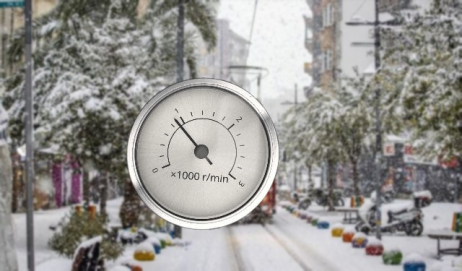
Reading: 900 rpm
